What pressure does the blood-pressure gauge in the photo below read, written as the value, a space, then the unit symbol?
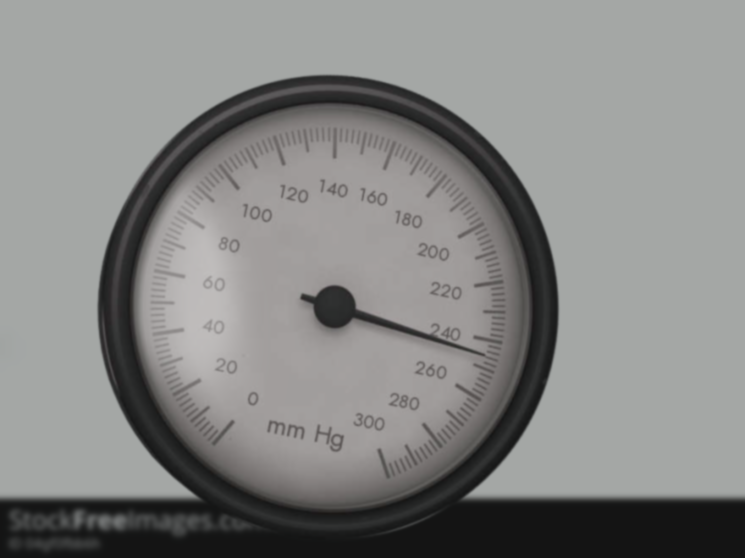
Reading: 246 mmHg
